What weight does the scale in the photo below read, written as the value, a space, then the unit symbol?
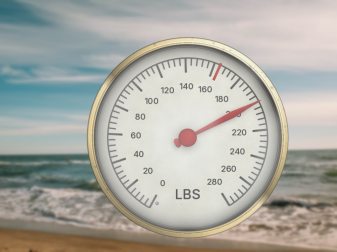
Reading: 200 lb
